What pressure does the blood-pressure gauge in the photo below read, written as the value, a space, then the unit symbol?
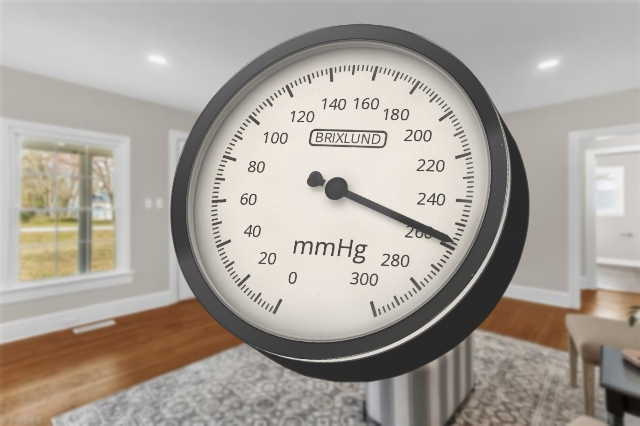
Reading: 258 mmHg
